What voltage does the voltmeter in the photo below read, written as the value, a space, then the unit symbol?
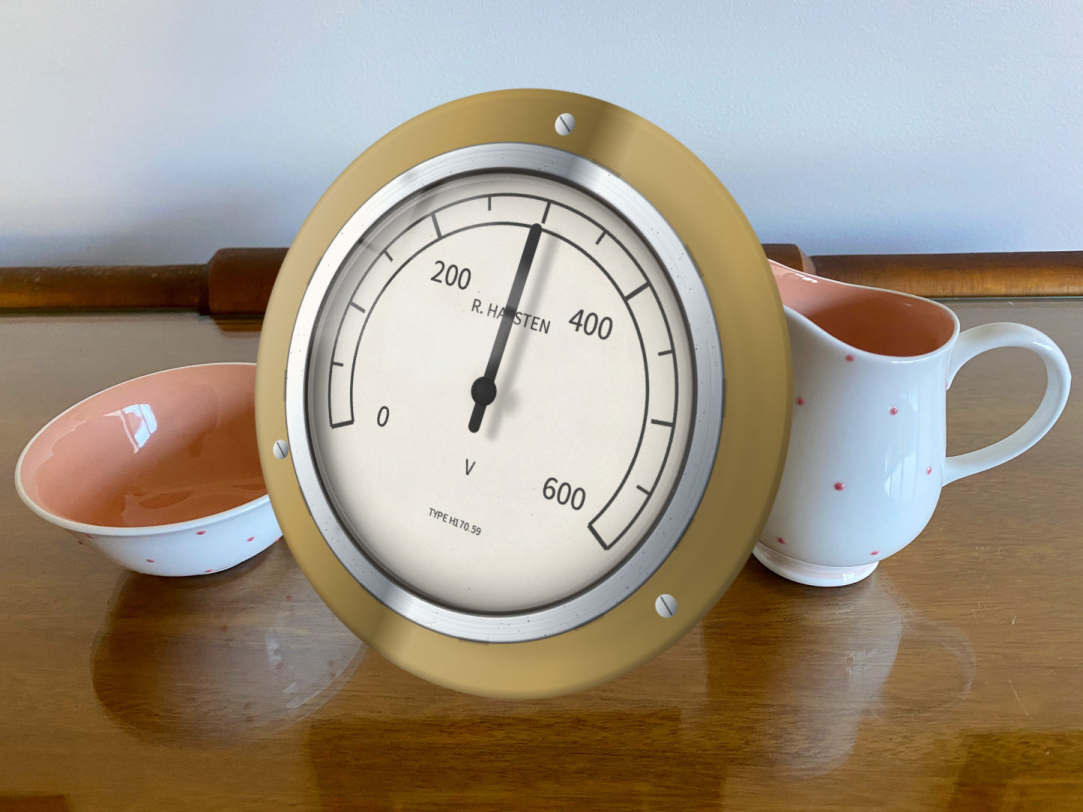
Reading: 300 V
